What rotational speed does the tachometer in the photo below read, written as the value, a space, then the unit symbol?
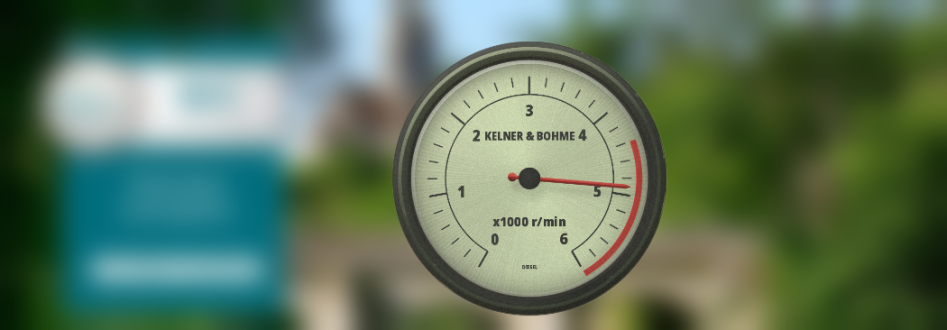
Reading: 4900 rpm
